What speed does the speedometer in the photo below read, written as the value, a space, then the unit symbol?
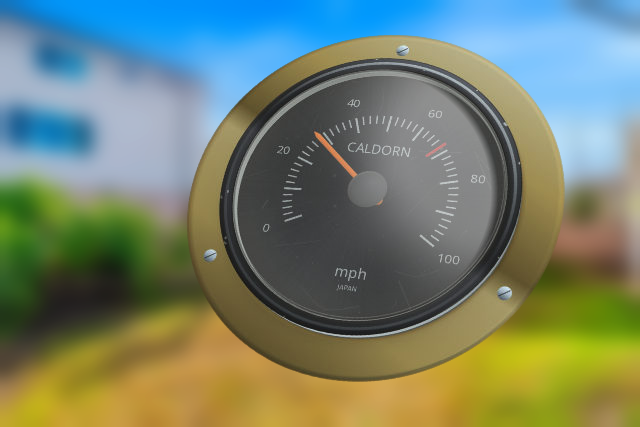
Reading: 28 mph
